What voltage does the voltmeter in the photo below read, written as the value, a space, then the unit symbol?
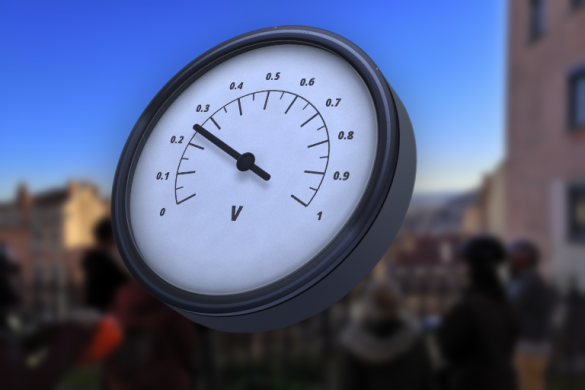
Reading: 0.25 V
